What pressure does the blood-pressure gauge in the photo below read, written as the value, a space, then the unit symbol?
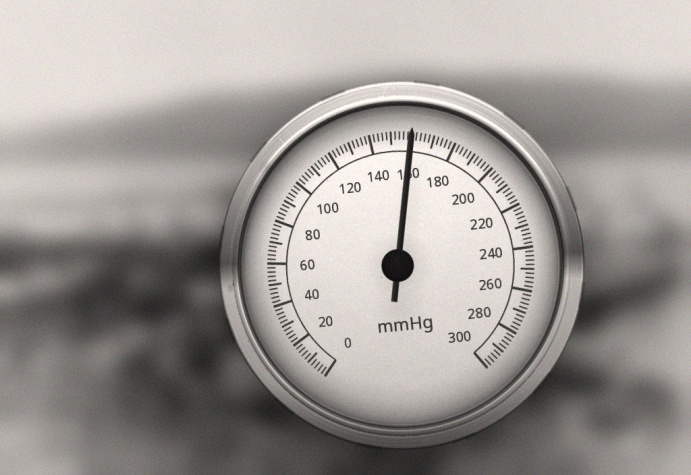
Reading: 160 mmHg
